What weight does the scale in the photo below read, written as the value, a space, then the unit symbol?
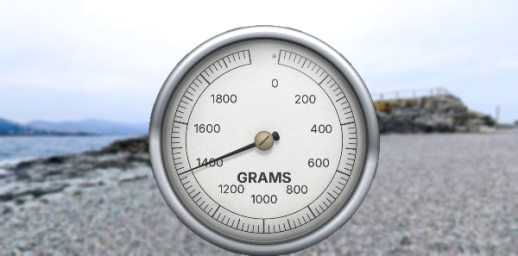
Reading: 1400 g
